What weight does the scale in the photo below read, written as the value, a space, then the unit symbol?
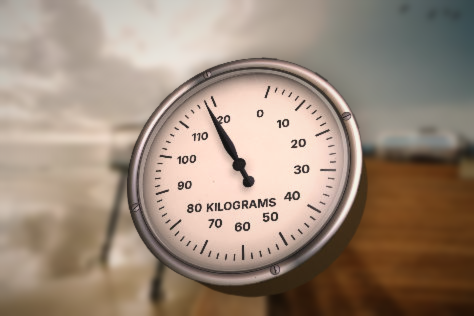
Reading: 118 kg
